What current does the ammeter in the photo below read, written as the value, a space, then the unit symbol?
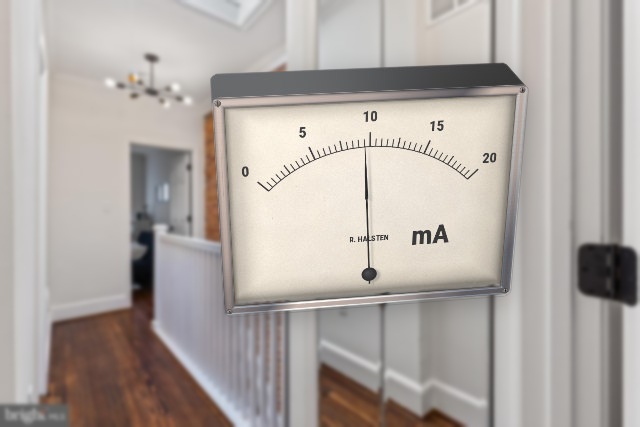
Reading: 9.5 mA
